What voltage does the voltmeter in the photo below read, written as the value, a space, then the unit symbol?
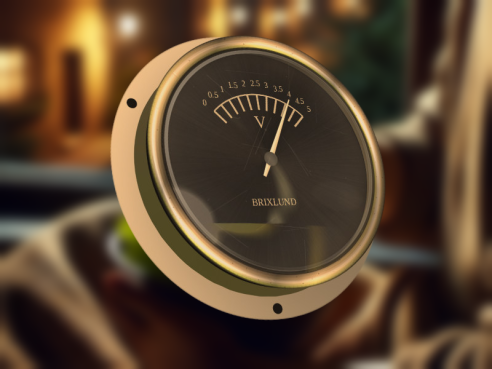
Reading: 4 V
